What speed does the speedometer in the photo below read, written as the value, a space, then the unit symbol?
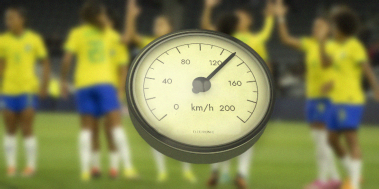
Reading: 130 km/h
